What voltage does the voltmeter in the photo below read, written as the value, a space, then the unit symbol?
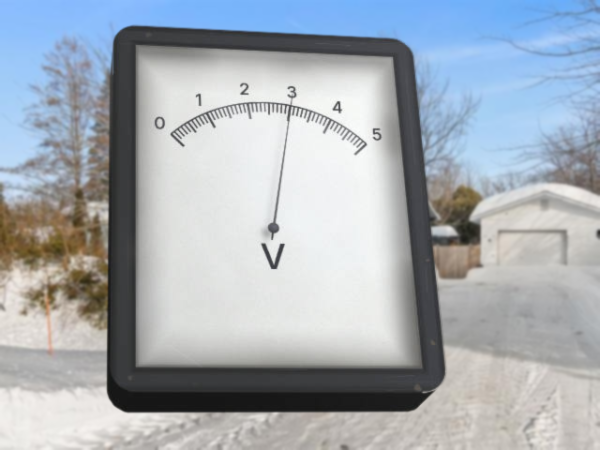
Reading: 3 V
